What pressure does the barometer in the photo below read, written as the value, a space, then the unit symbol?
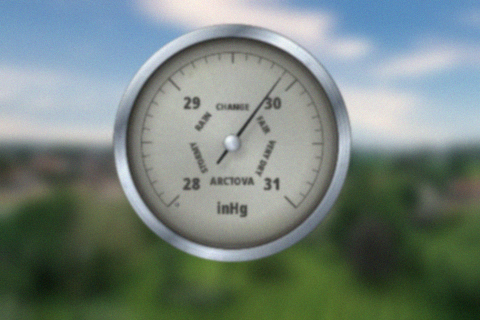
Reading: 29.9 inHg
